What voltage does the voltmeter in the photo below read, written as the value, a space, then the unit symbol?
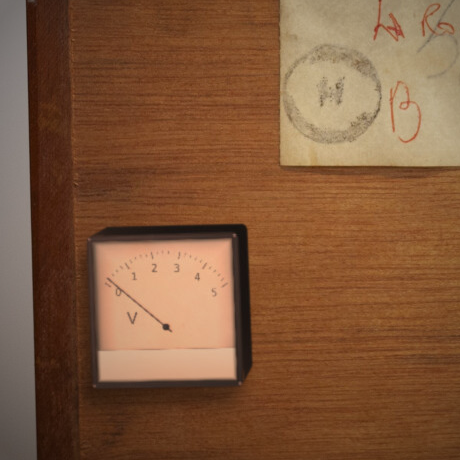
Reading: 0.2 V
